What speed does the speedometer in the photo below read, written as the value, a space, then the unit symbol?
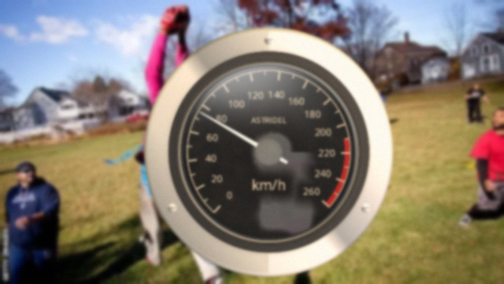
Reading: 75 km/h
